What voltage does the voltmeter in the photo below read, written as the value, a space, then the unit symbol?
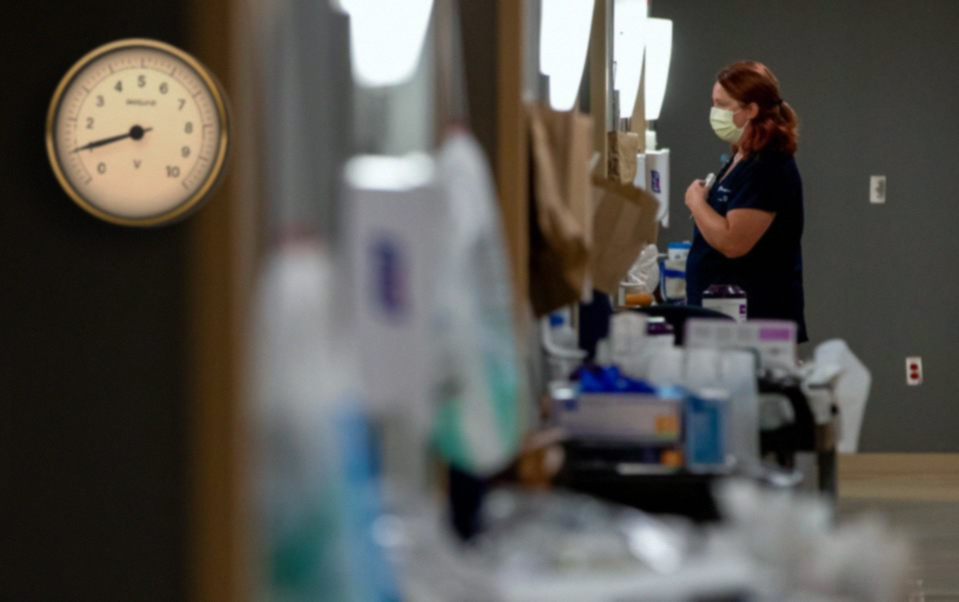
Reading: 1 V
